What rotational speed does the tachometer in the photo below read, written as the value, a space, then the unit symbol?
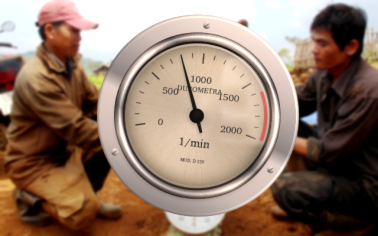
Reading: 800 rpm
